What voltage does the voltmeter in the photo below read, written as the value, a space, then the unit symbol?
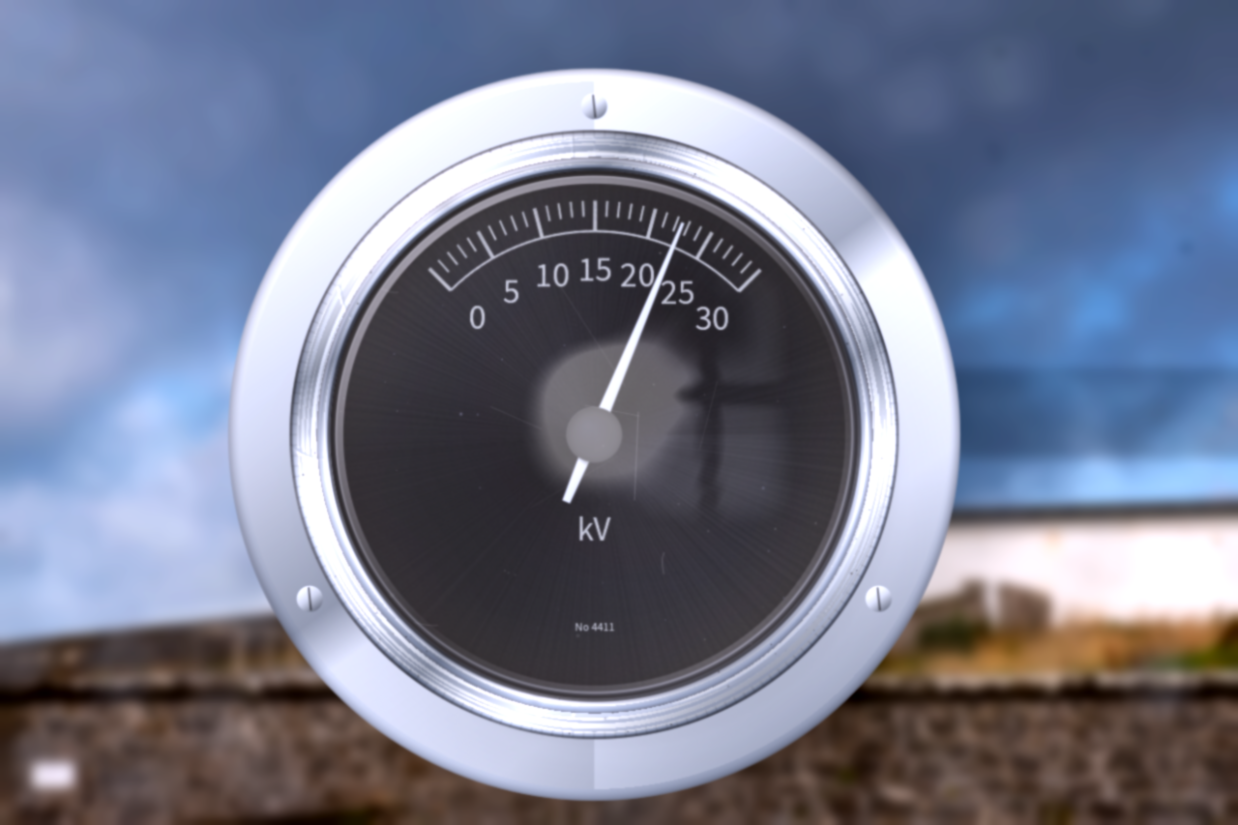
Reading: 22.5 kV
